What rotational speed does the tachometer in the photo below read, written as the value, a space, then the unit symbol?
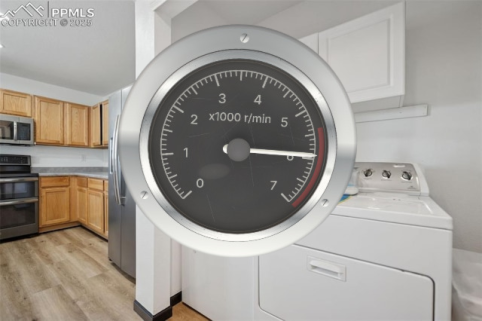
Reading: 5900 rpm
